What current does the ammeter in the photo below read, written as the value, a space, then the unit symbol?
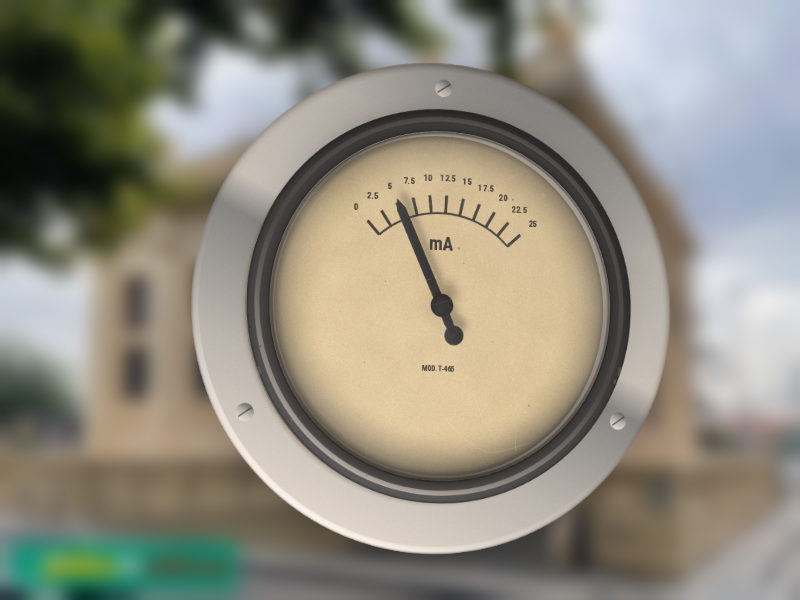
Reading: 5 mA
